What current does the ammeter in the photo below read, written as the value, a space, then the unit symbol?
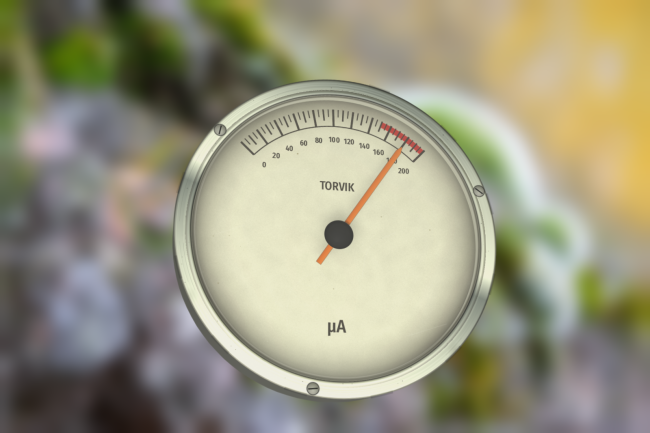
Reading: 180 µA
